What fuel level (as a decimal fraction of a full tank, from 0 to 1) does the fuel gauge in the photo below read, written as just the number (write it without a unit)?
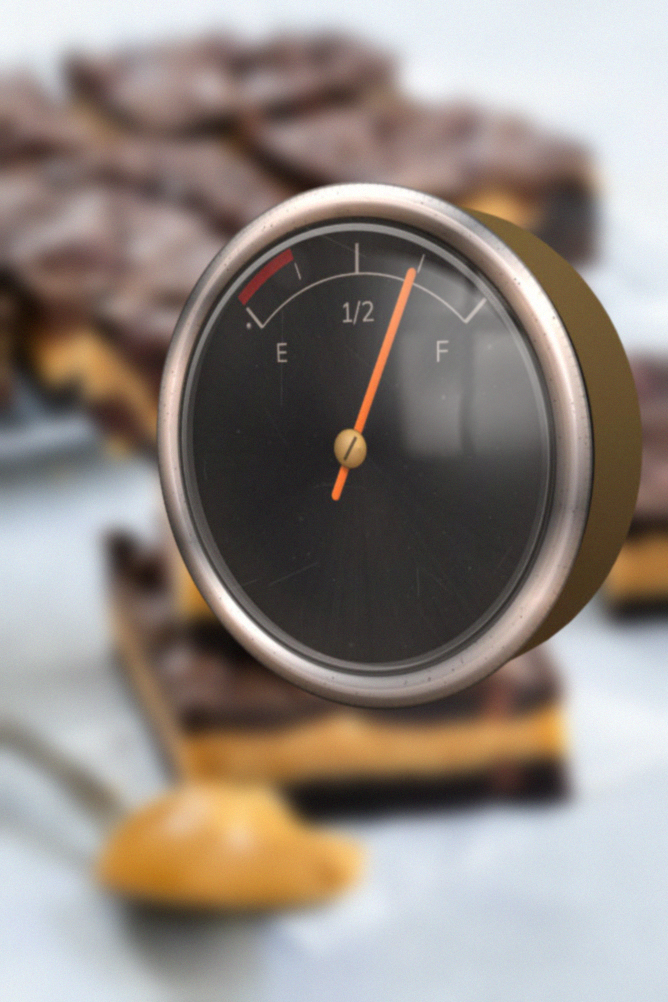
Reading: 0.75
